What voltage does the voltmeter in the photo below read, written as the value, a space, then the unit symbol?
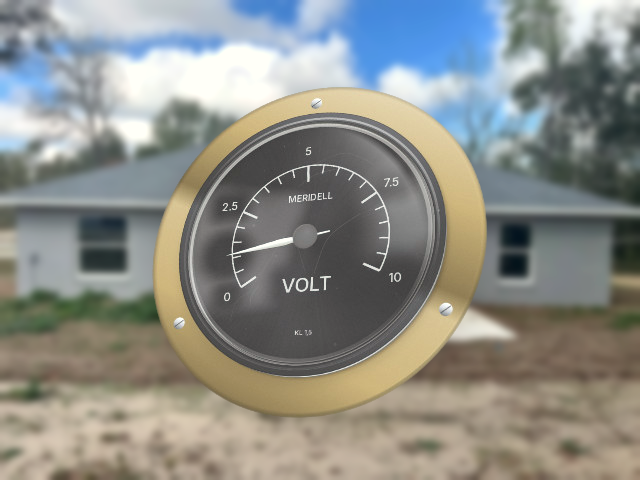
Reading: 1 V
